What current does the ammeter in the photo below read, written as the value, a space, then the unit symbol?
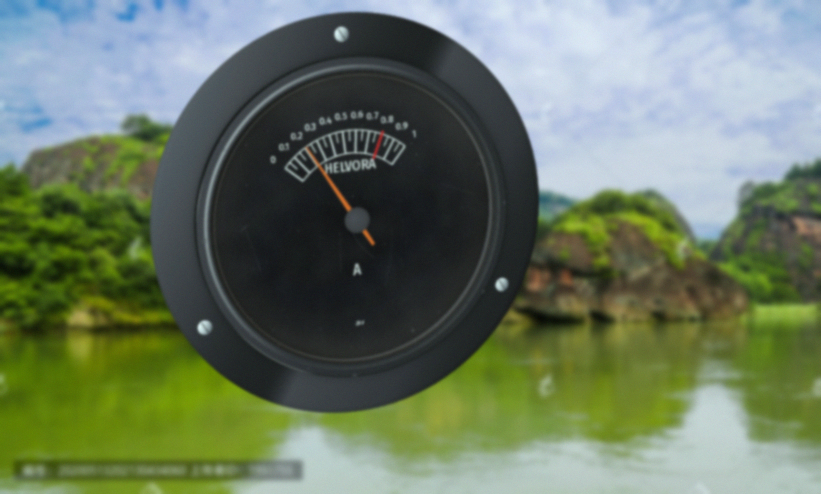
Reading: 0.2 A
